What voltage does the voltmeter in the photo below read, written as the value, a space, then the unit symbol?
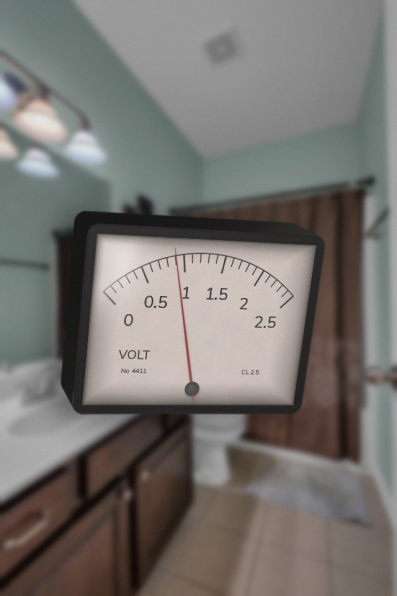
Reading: 0.9 V
